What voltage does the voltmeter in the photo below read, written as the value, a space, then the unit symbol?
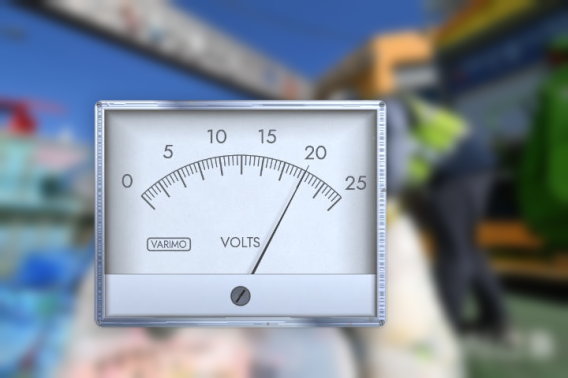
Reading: 20 V
